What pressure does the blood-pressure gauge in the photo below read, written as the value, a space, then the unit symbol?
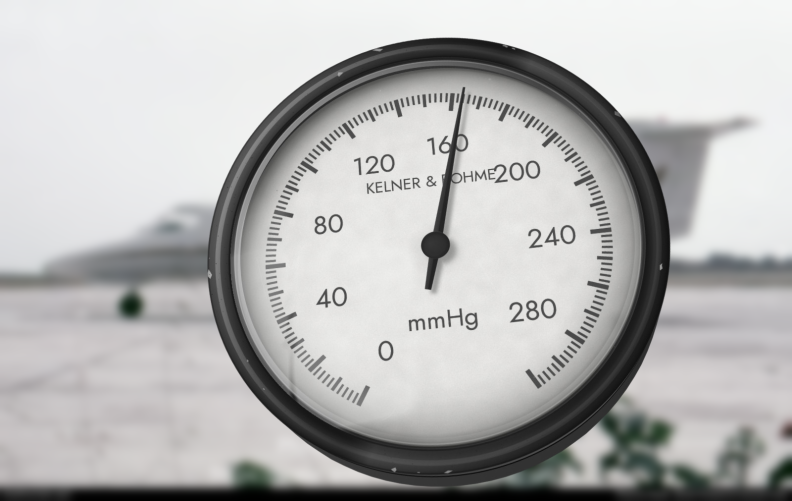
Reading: 164 mmHg
